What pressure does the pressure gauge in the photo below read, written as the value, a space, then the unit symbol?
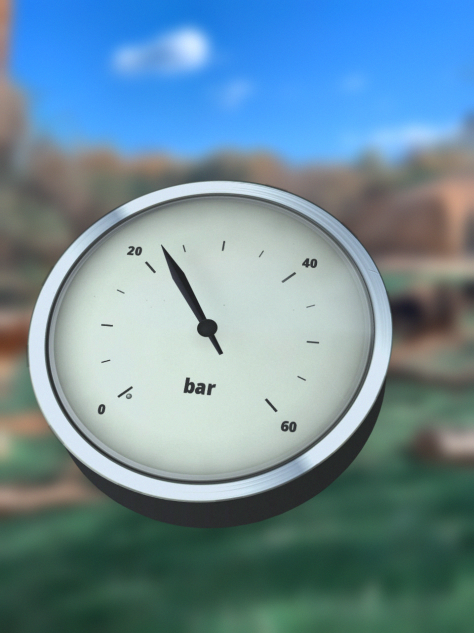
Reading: 22.5 bar
